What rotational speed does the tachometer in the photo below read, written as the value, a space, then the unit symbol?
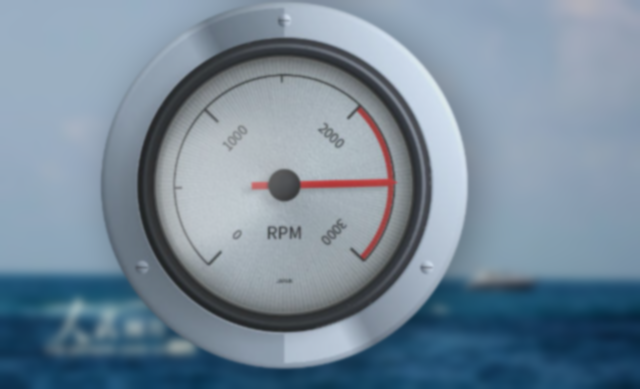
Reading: 2500 rpm
